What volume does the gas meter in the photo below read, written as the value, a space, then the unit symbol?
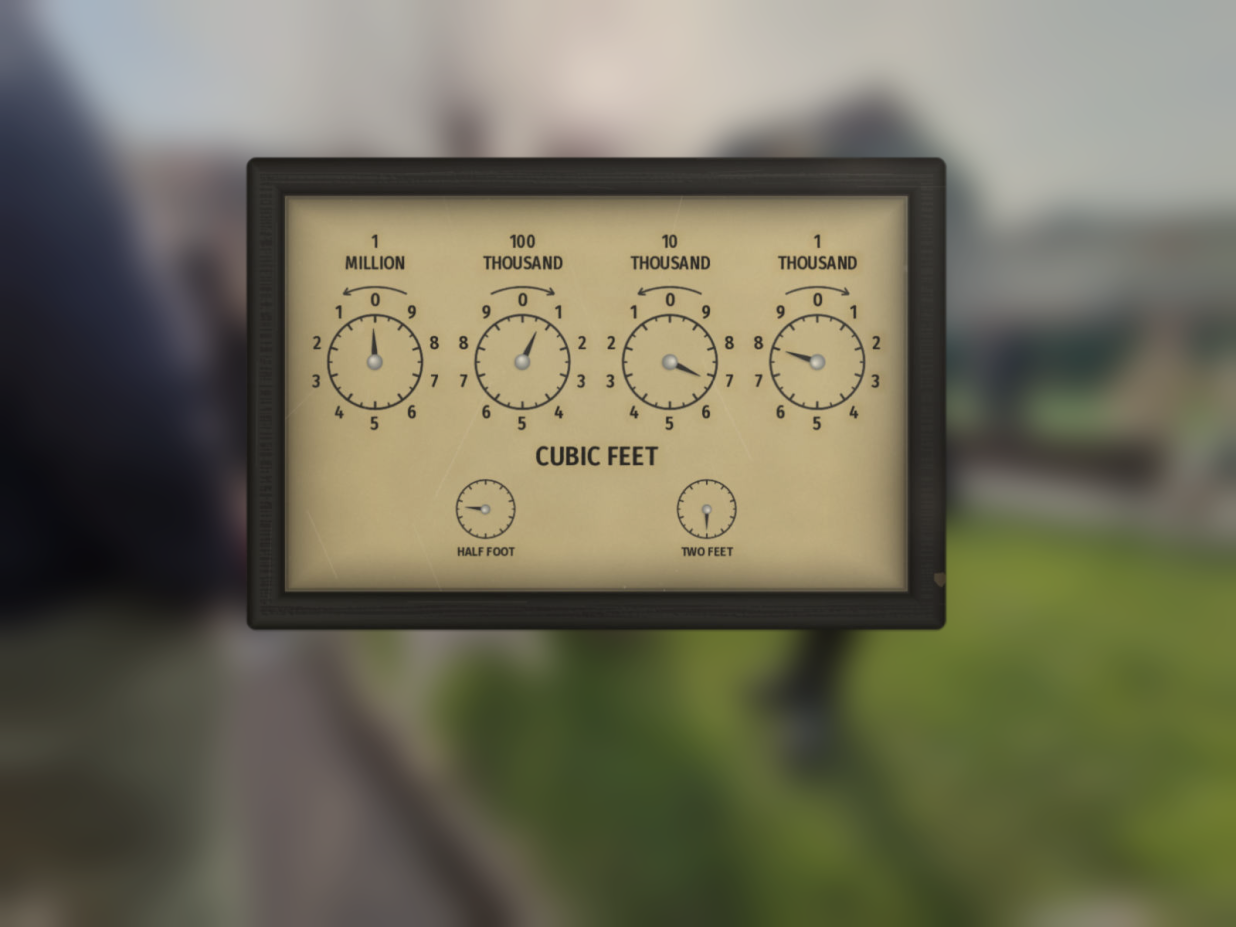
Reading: 6800 ft³
